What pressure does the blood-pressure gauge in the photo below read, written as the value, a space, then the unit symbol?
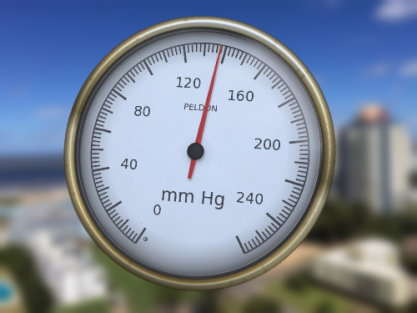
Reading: 138 mmHg
